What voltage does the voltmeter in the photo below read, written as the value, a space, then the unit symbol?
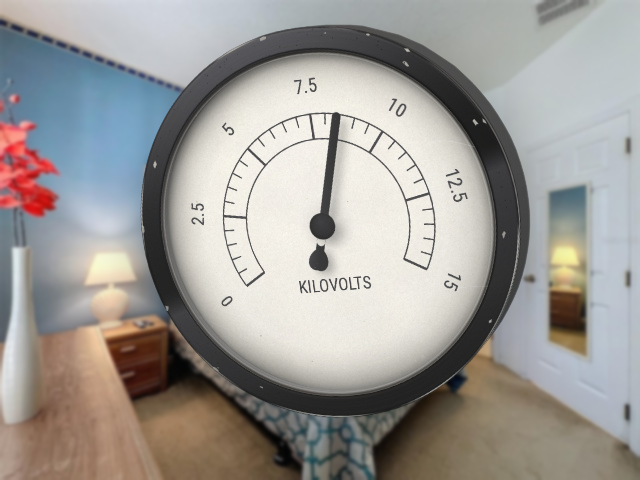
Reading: 8.5 kV
